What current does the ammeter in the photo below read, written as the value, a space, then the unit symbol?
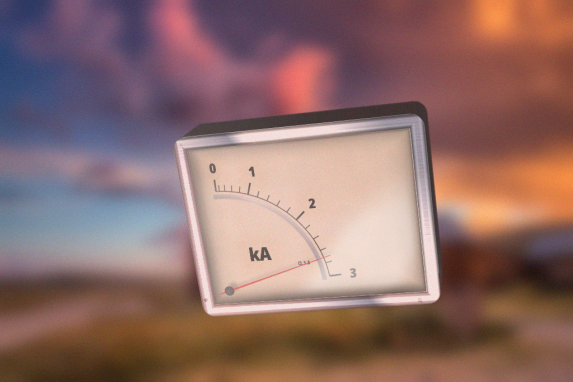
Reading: 2.7 kA
